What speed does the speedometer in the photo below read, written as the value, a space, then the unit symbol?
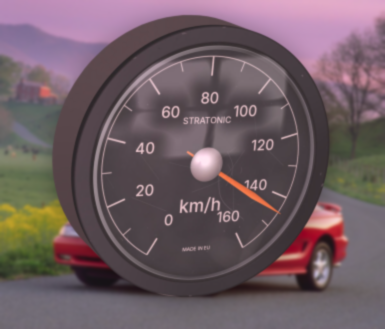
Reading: 145 km/h
